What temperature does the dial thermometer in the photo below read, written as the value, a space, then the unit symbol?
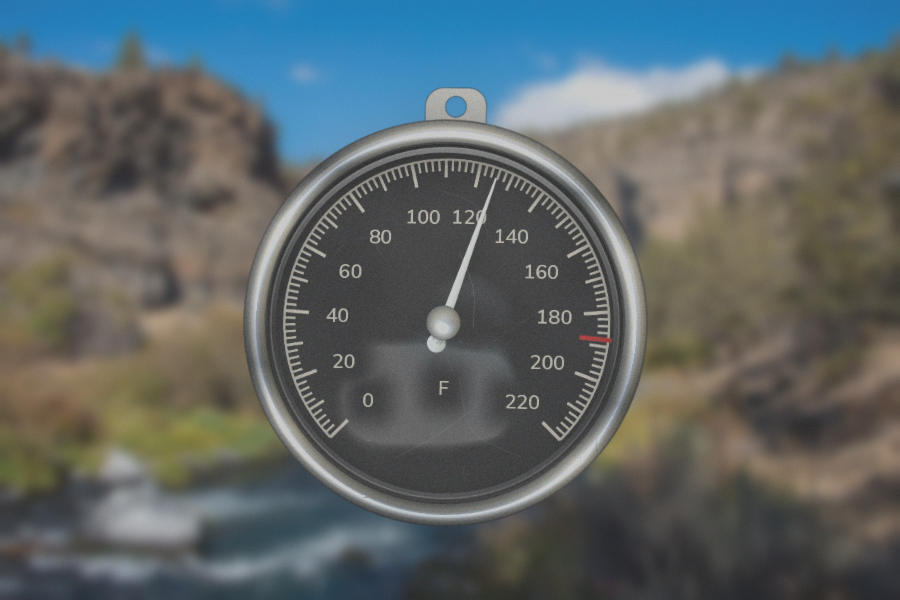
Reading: 126 °F
